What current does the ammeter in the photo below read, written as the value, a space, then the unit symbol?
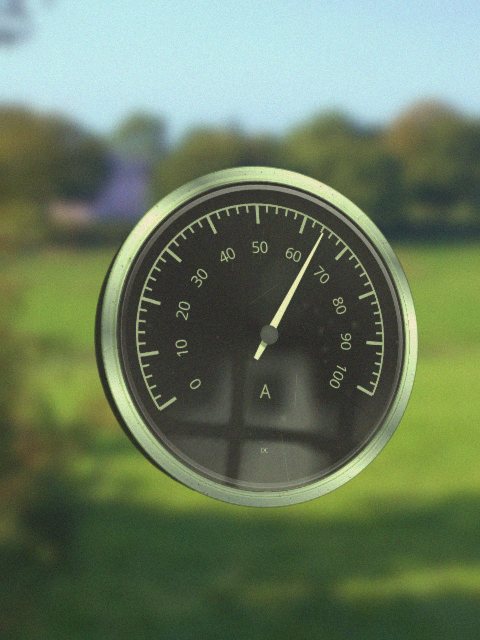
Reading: 64 A
